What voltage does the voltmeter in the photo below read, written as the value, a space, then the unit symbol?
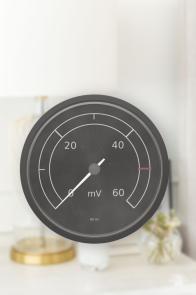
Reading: 0 mV
